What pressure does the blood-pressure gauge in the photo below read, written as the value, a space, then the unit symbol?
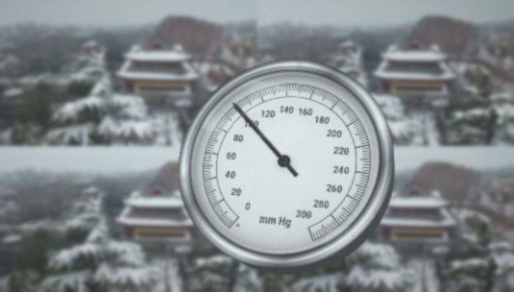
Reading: 100 mmHg
